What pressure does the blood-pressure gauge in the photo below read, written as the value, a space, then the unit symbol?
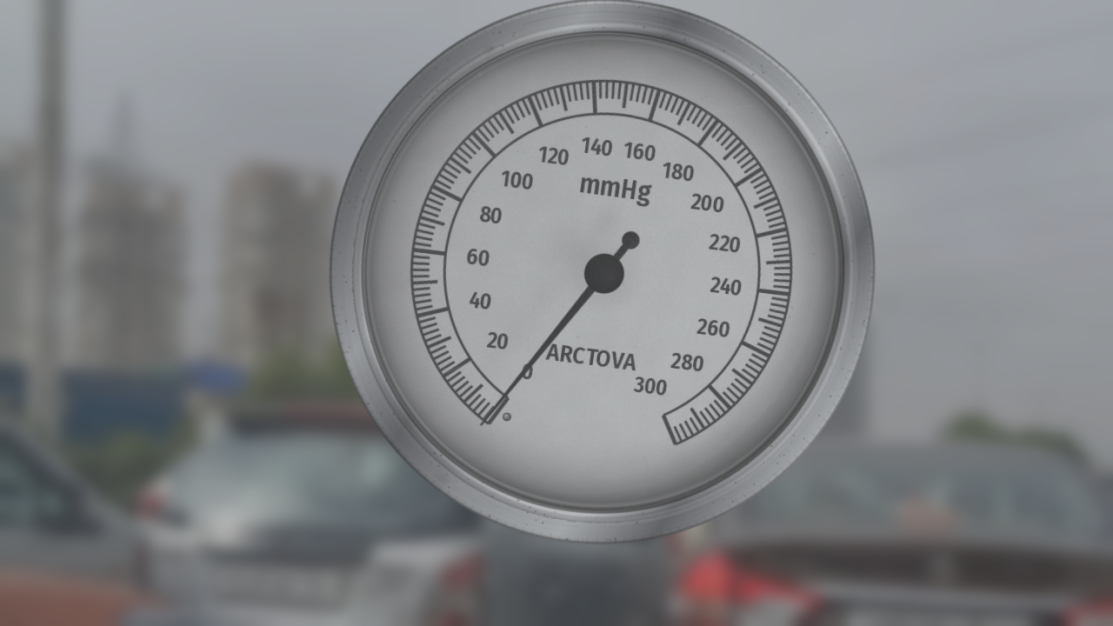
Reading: 2 mmHg
